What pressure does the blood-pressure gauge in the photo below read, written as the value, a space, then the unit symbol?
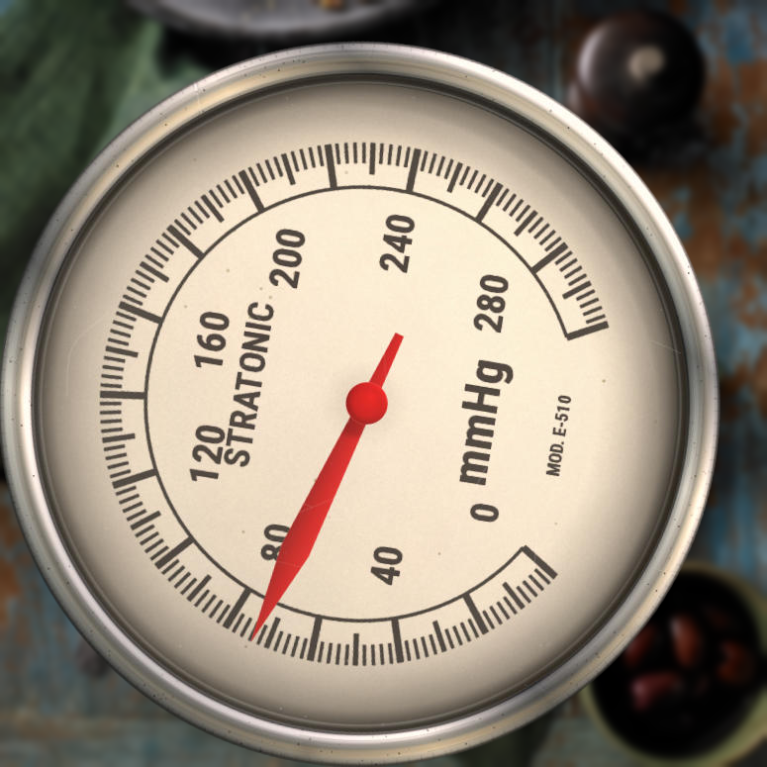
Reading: 74 mmHg
